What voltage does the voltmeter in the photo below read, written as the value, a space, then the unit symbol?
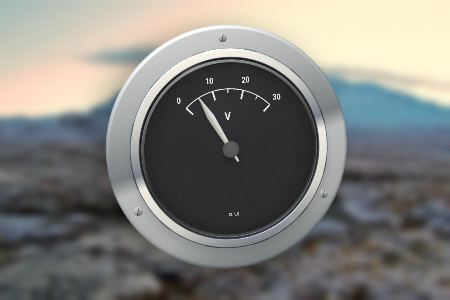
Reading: 5 V
